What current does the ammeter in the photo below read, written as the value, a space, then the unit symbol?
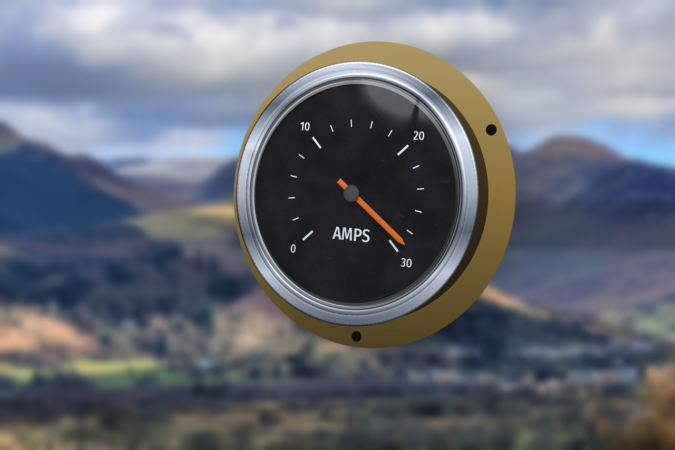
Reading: 29 A
